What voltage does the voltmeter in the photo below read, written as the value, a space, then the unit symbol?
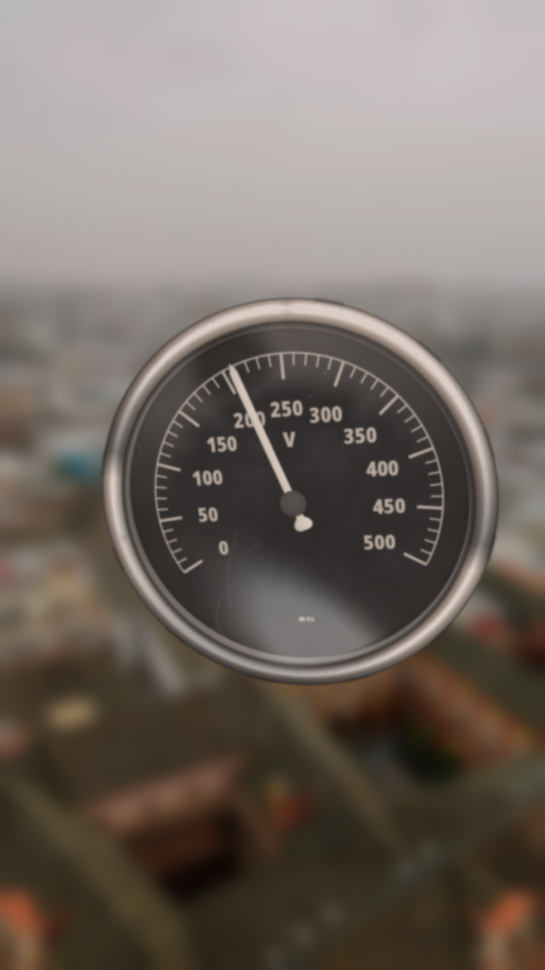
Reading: 210 V
